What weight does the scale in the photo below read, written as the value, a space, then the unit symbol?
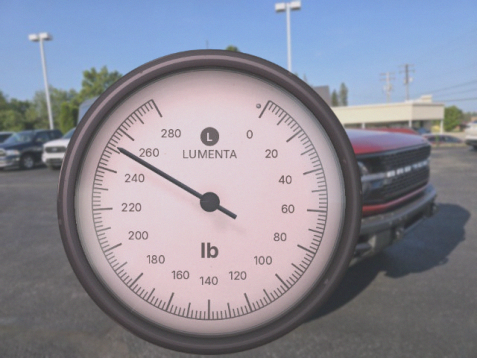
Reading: 252 lb
